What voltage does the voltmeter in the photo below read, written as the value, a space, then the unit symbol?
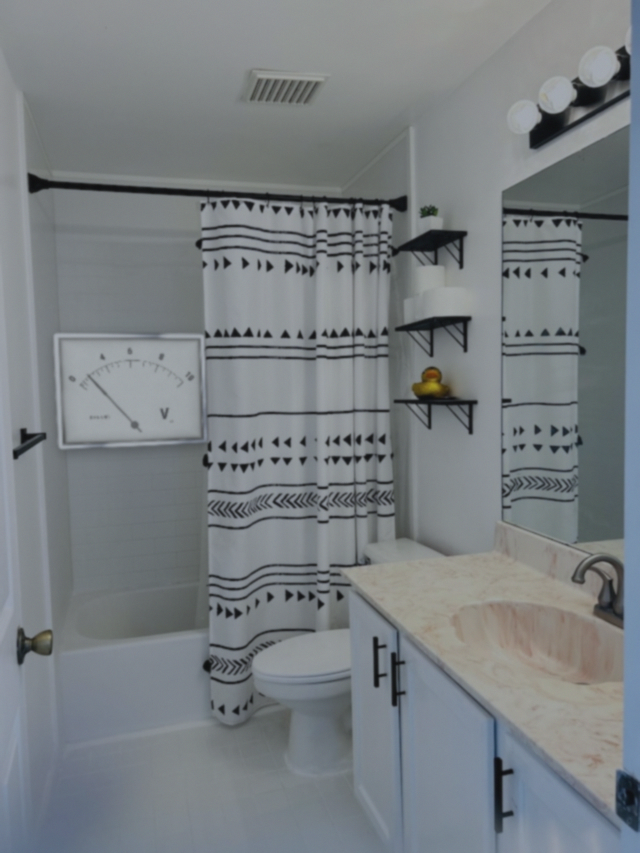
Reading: 2 V
